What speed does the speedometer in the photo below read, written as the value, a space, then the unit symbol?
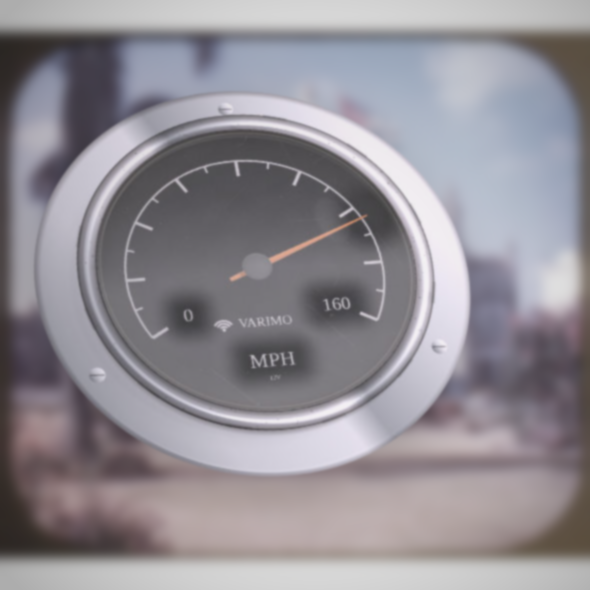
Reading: 125 mph
